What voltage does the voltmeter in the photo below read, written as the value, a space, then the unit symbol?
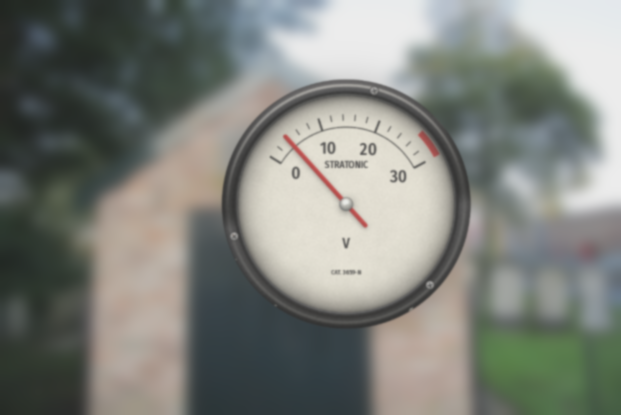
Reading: 4 V
